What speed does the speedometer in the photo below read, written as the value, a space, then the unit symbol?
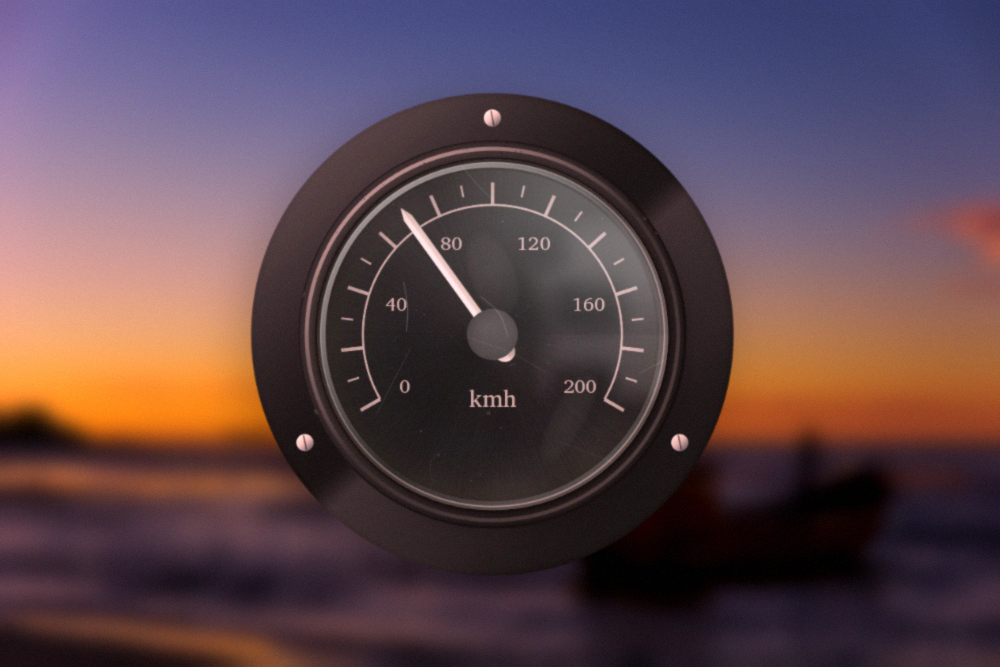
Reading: 70 km/h
